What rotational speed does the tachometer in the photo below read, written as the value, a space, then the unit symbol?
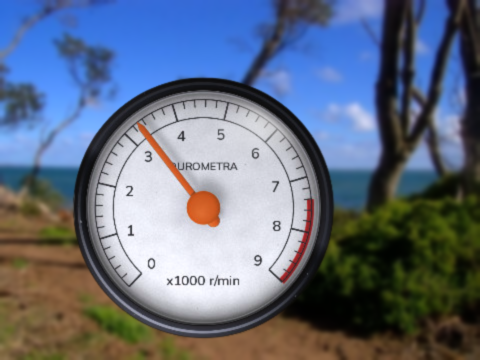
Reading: 3300 rpm
